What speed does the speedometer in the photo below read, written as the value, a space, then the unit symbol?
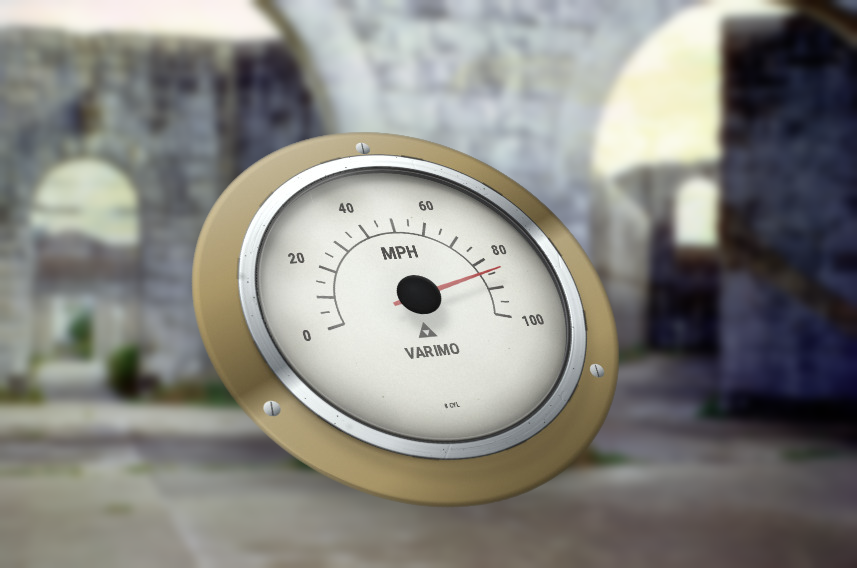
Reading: 85 mph
